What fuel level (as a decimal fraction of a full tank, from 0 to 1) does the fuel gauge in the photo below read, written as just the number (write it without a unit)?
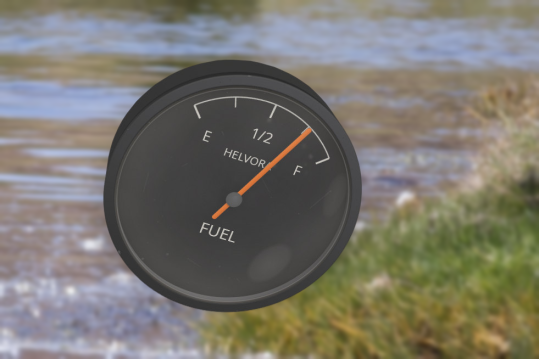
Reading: 0.75
